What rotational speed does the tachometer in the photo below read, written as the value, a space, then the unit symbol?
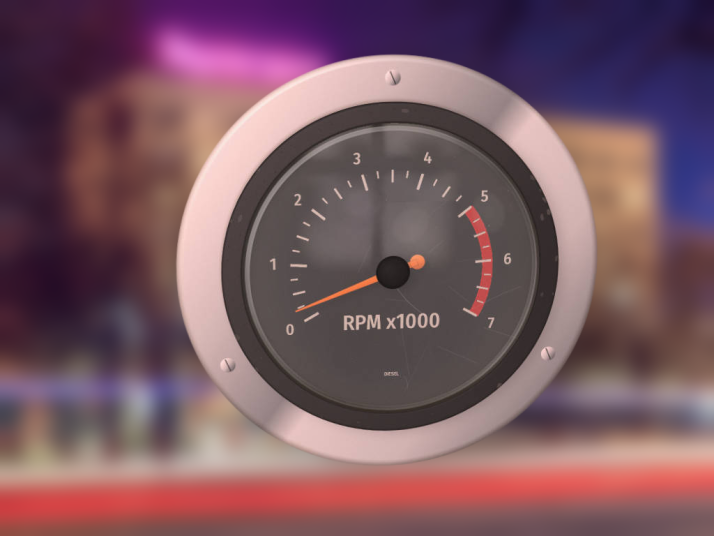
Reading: 250 rpm
